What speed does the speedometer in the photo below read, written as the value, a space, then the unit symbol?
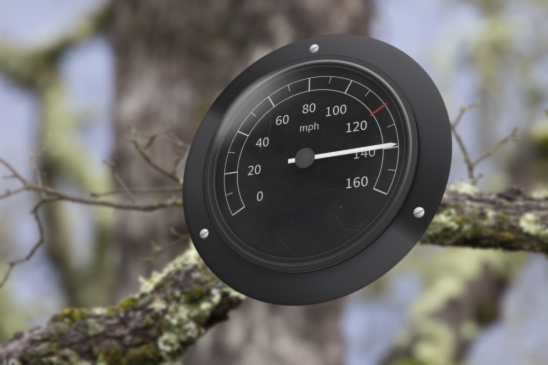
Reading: 140 mph
